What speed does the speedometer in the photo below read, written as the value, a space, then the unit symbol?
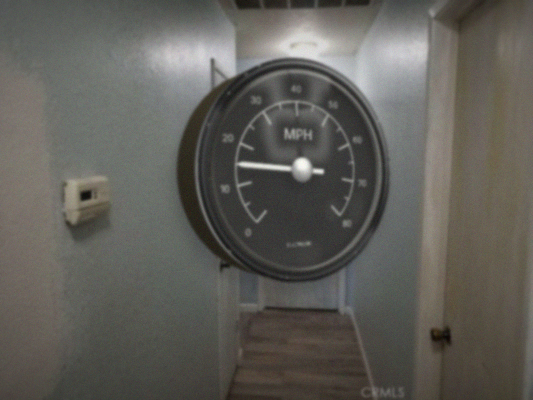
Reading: 15 mph
